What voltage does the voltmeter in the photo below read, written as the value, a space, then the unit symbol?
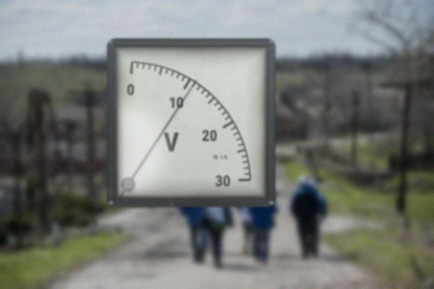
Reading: 11 V
